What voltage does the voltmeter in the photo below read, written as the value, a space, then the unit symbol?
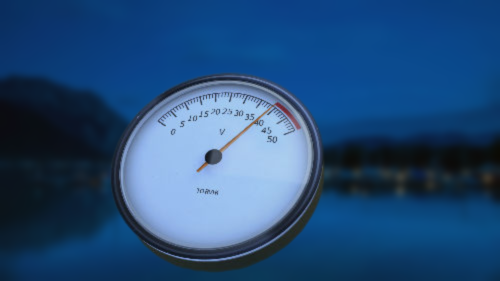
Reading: 40 V
